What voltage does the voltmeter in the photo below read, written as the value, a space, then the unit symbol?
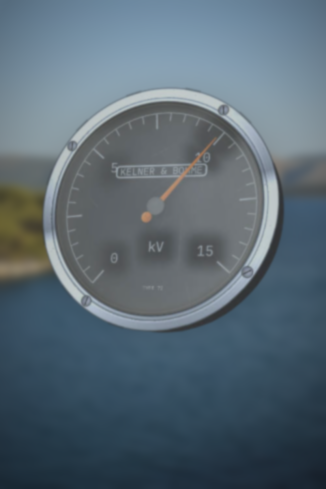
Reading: 10 kV
